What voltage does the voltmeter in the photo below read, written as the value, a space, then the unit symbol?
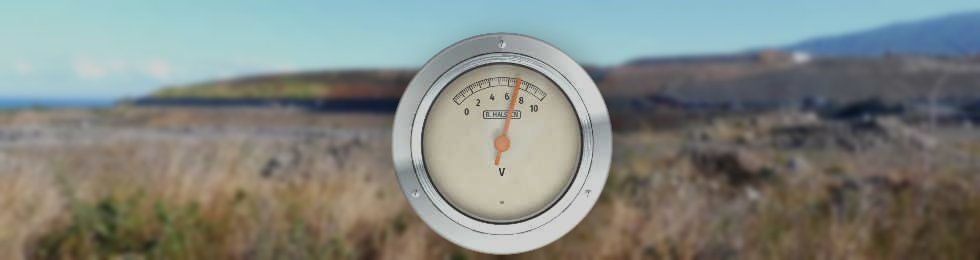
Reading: 7 V
